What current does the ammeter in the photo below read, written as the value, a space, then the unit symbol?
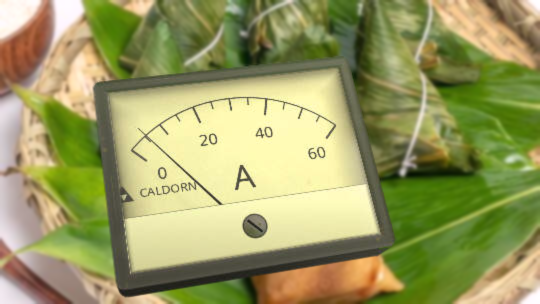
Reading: 5 A
